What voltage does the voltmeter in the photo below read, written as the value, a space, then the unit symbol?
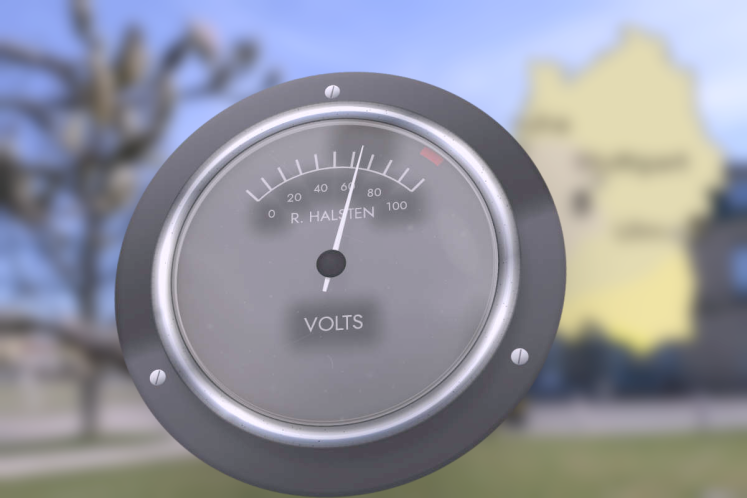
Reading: 65 V
